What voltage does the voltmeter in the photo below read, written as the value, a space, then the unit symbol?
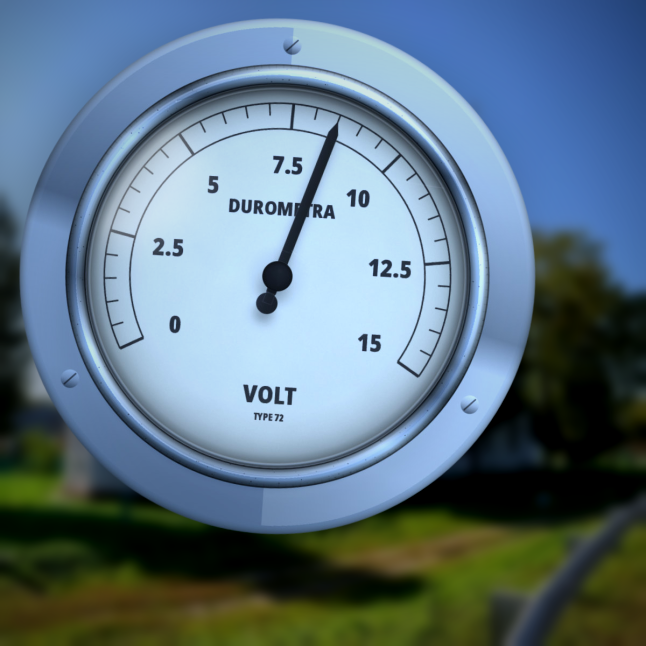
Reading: 8.5 V
